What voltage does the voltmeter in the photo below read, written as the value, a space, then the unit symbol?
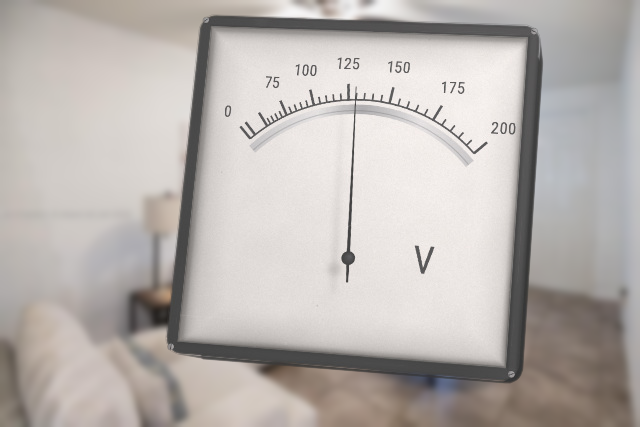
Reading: 130 V
